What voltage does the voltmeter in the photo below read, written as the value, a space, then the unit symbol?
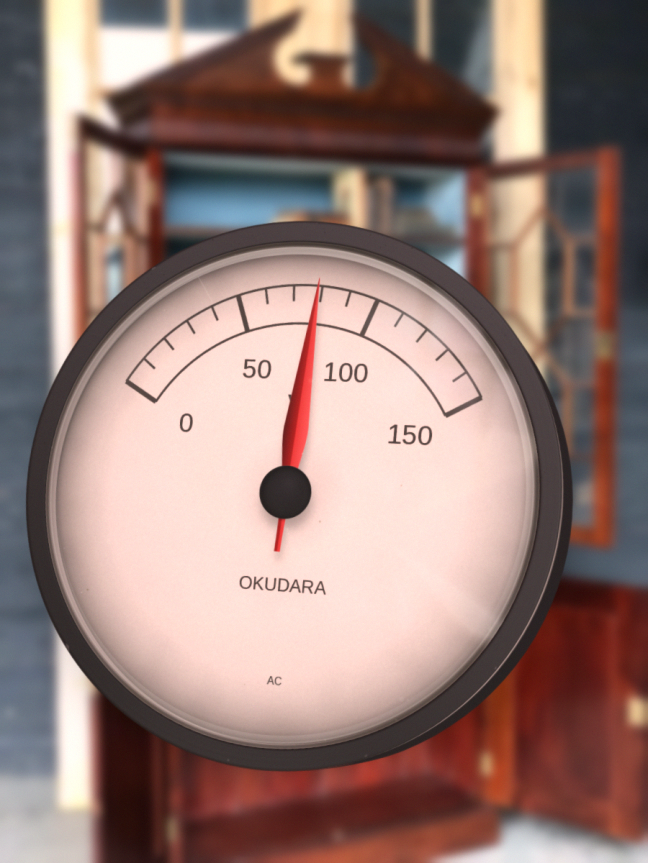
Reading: 80 V
